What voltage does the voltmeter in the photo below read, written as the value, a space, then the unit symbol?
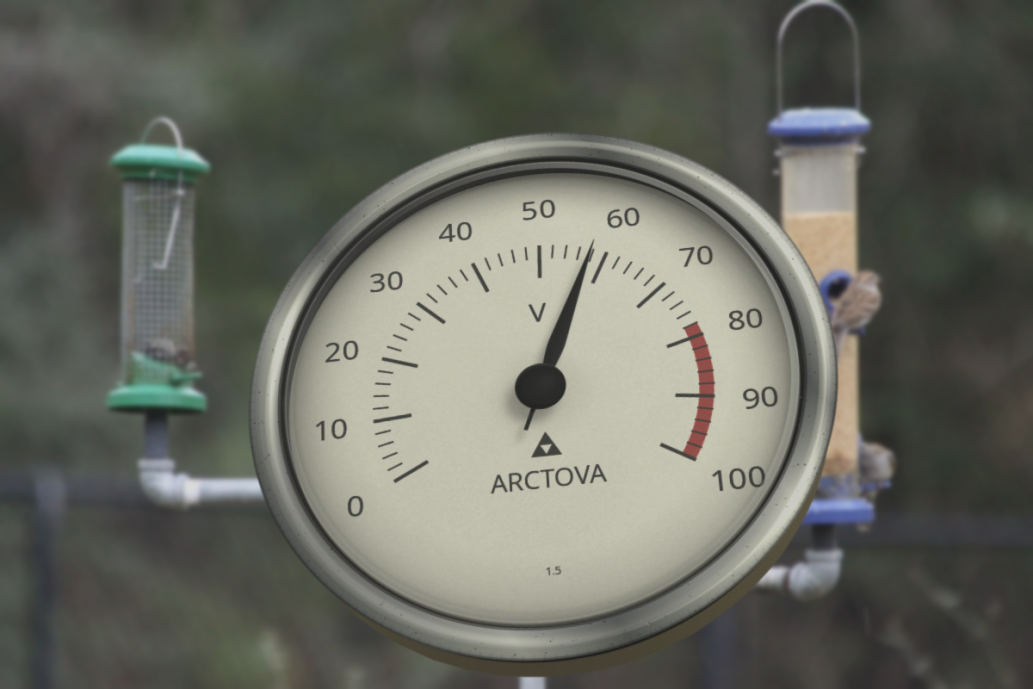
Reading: 58 V
